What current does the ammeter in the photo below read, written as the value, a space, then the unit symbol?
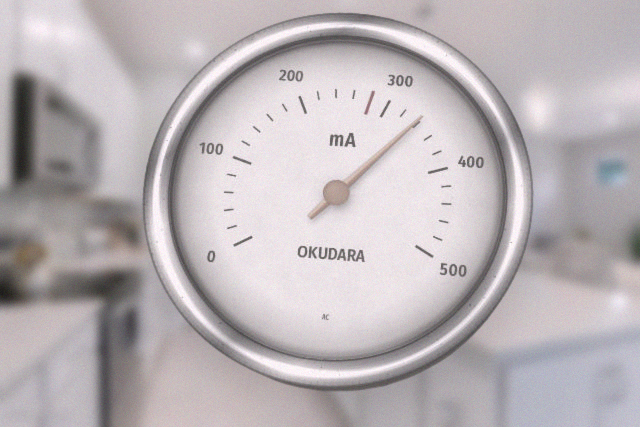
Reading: 340 mA
